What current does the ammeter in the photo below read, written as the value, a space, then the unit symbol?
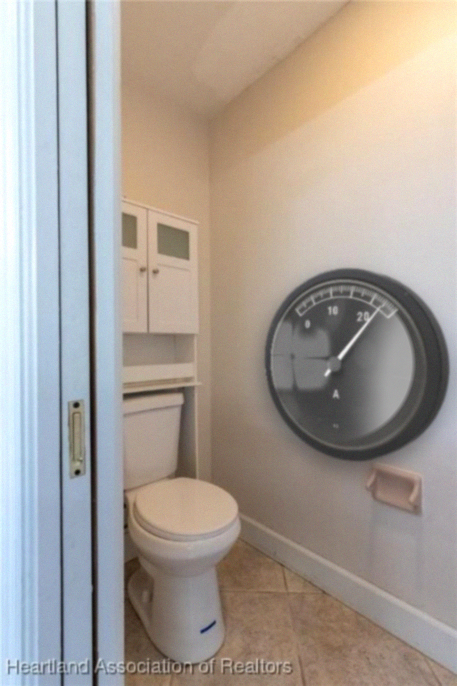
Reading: 22.5 A
